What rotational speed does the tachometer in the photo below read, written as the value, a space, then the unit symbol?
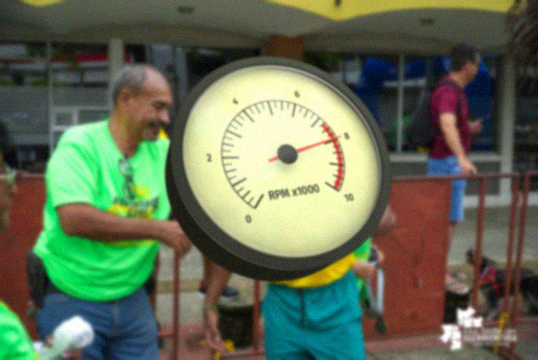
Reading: 8000 rpm
